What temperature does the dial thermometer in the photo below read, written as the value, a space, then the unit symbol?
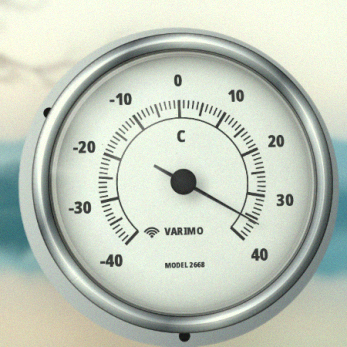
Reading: 36 °C
